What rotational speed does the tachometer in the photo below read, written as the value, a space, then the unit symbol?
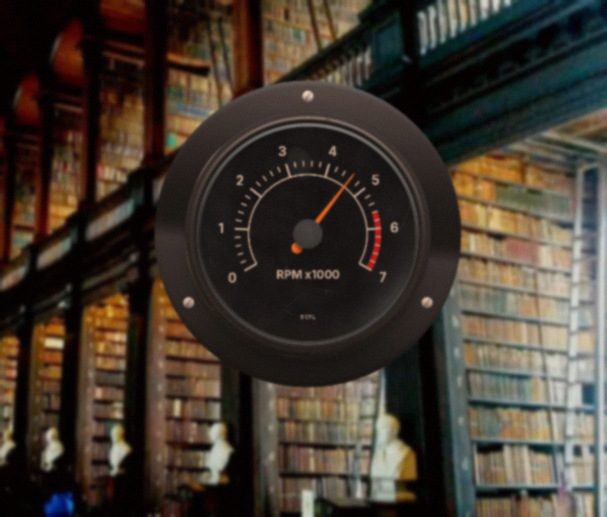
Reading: 4600 rpm
